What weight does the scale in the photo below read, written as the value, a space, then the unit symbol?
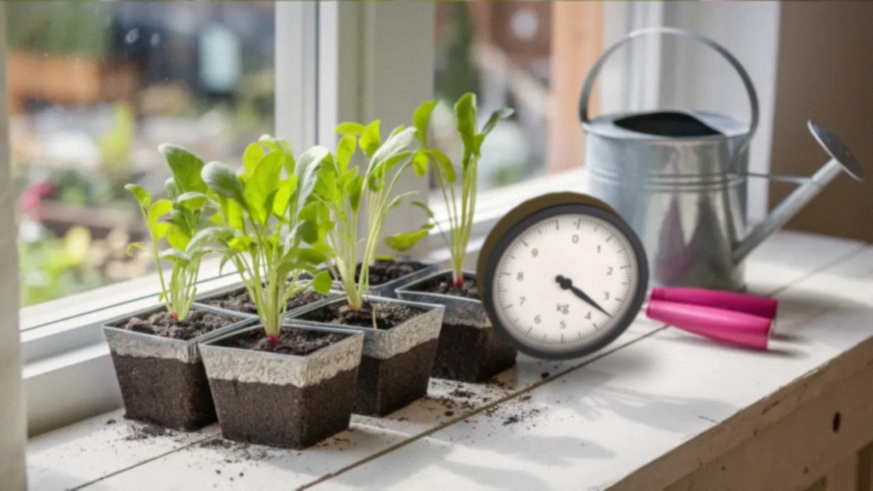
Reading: 3.5 kg
